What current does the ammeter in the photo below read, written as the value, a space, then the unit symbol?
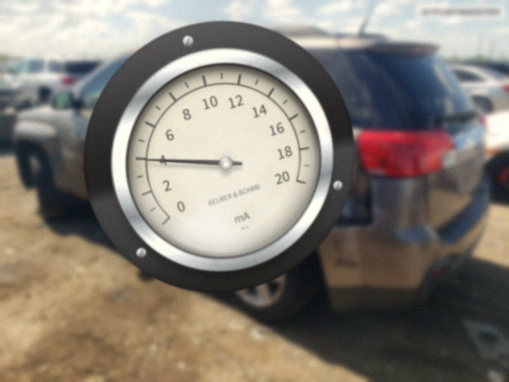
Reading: 4 mA
